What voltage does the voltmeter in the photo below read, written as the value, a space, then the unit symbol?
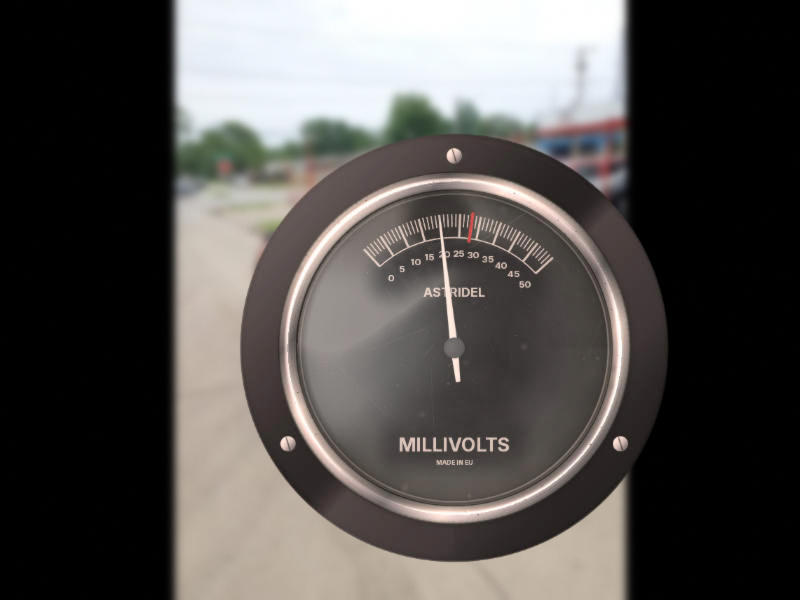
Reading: 20 mV
